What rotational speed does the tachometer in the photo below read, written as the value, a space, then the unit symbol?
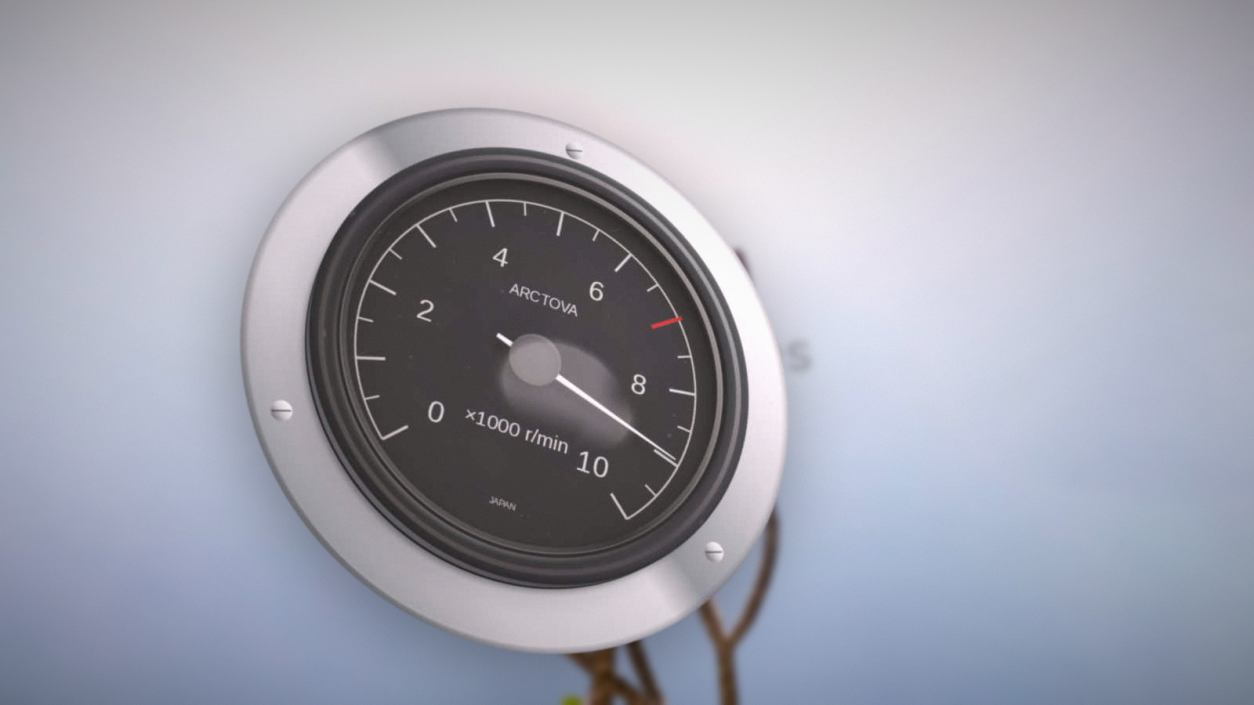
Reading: 9000 rpm
